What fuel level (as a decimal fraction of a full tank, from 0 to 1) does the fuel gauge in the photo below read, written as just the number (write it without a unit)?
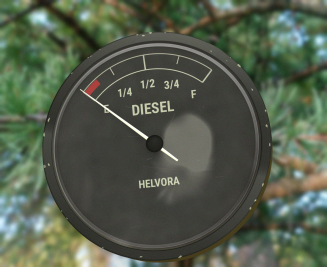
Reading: 0
